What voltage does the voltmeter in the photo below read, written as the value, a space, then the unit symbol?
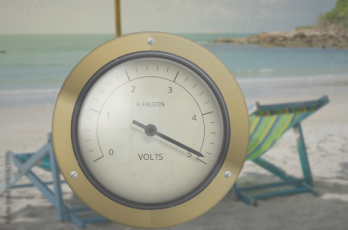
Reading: 4.9 V
